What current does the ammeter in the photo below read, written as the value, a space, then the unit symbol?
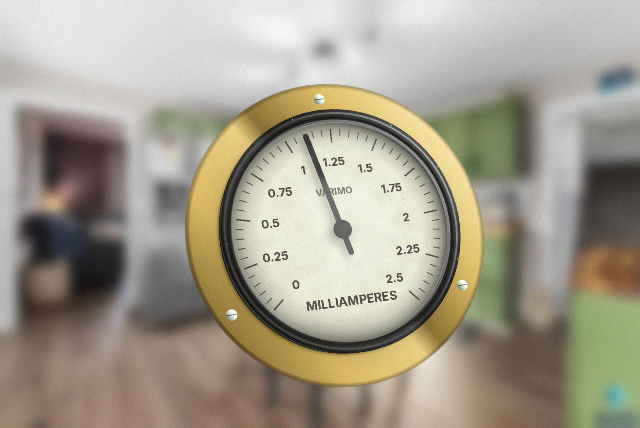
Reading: 1.1 mA
